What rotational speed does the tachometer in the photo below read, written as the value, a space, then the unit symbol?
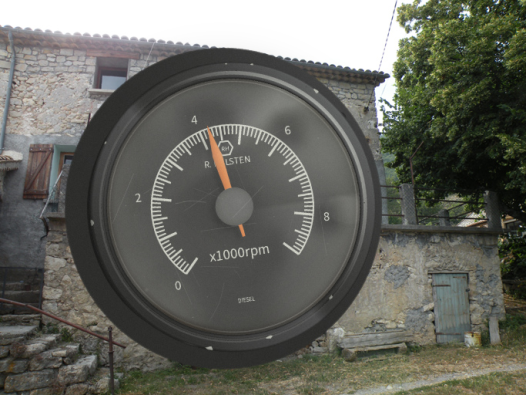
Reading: 4200 rpm
